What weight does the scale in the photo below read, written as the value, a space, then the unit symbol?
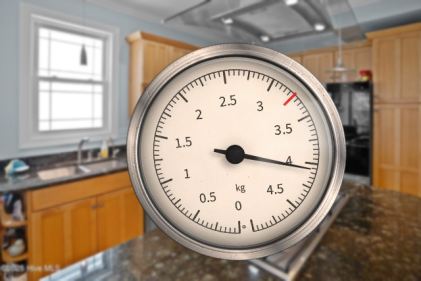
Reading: 4.05 kg
